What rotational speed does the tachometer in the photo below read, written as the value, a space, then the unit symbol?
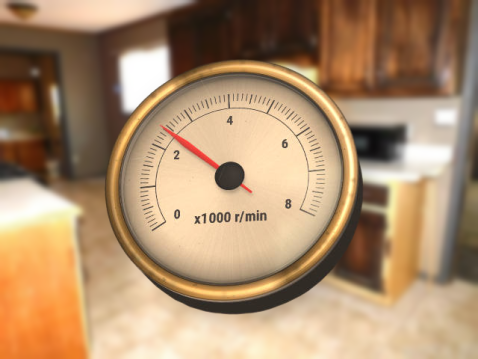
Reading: 2400 rpm
